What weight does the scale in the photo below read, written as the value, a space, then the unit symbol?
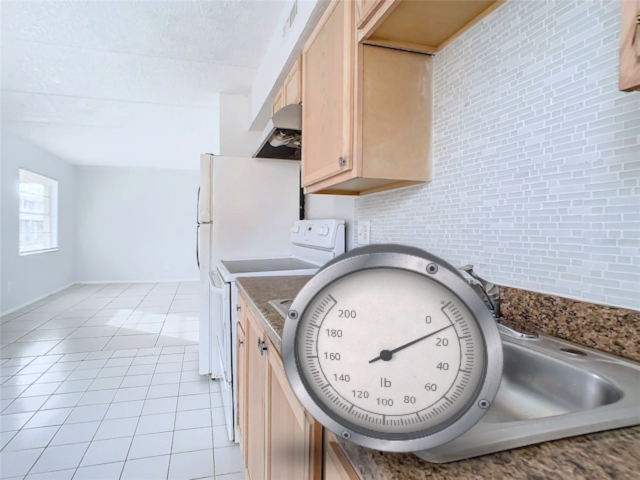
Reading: 10 lb
